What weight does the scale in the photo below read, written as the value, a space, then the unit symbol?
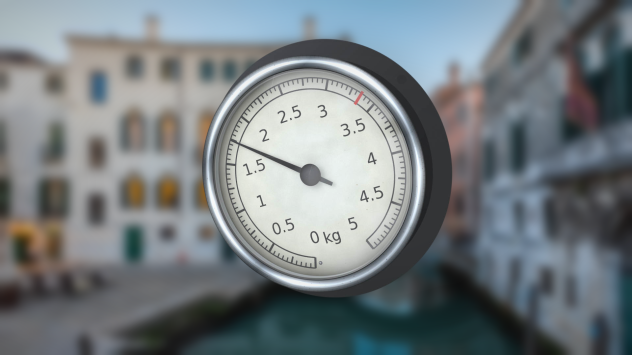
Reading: 1.75 kg
